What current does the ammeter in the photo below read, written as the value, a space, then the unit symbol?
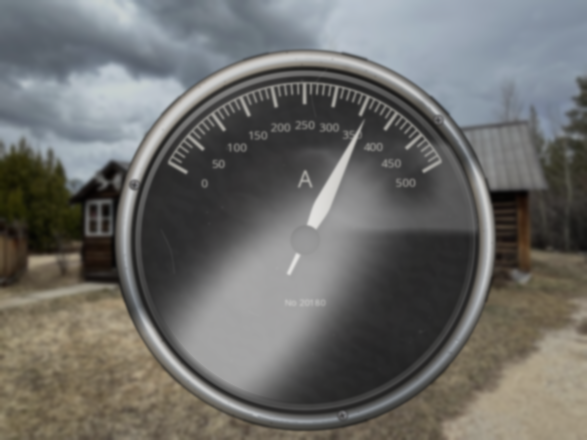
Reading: 360 A
